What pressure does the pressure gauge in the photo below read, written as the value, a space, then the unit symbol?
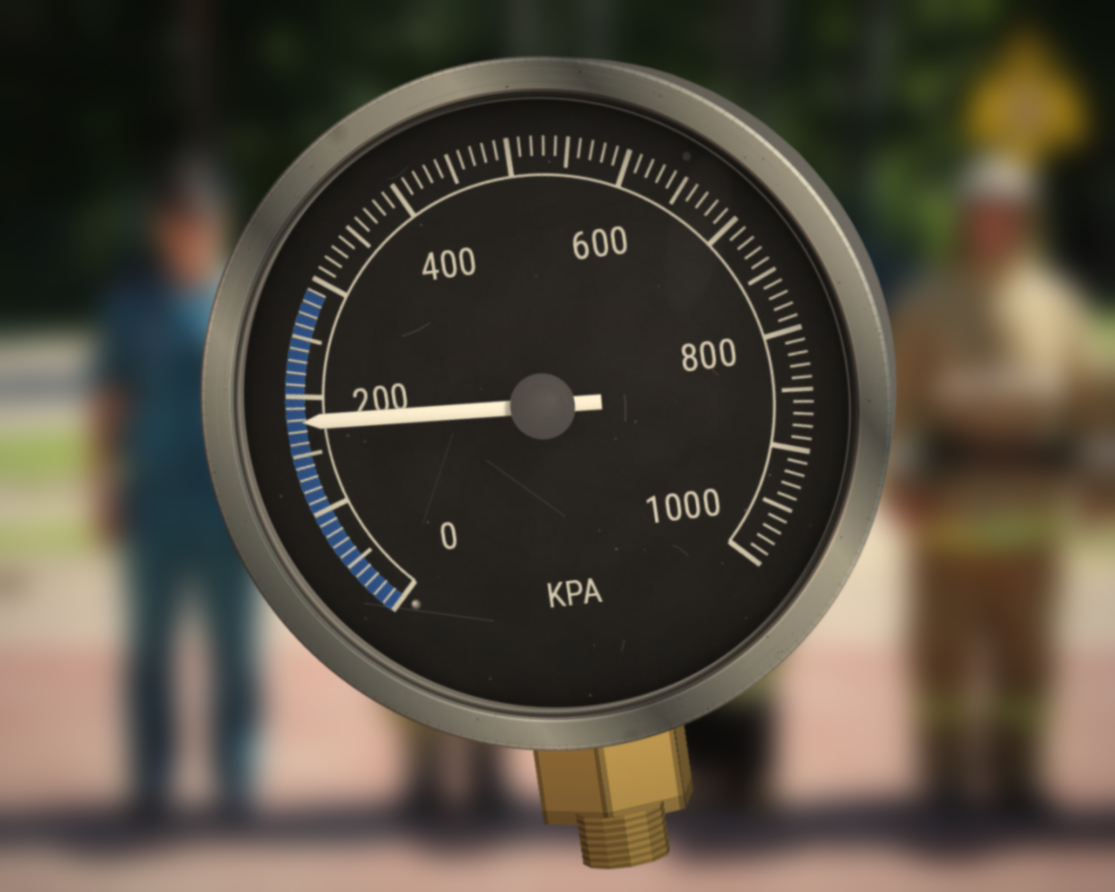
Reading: 180 kPa
